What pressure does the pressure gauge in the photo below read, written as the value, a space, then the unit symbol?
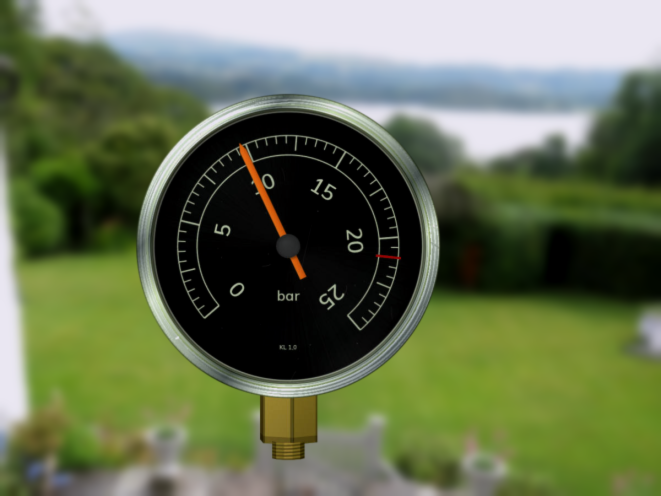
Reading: 9.75 bar
